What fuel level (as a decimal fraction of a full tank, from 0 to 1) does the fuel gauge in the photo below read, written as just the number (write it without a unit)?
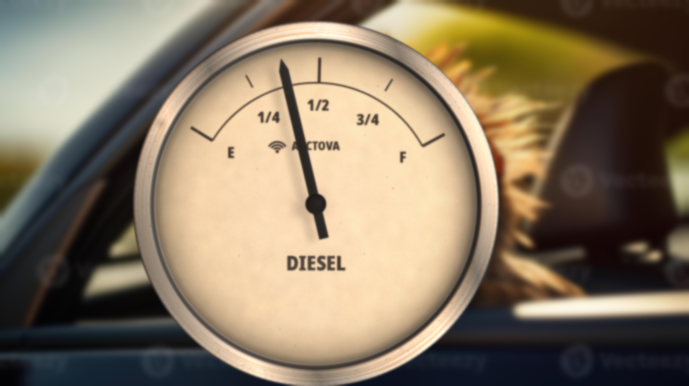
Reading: 0.375
